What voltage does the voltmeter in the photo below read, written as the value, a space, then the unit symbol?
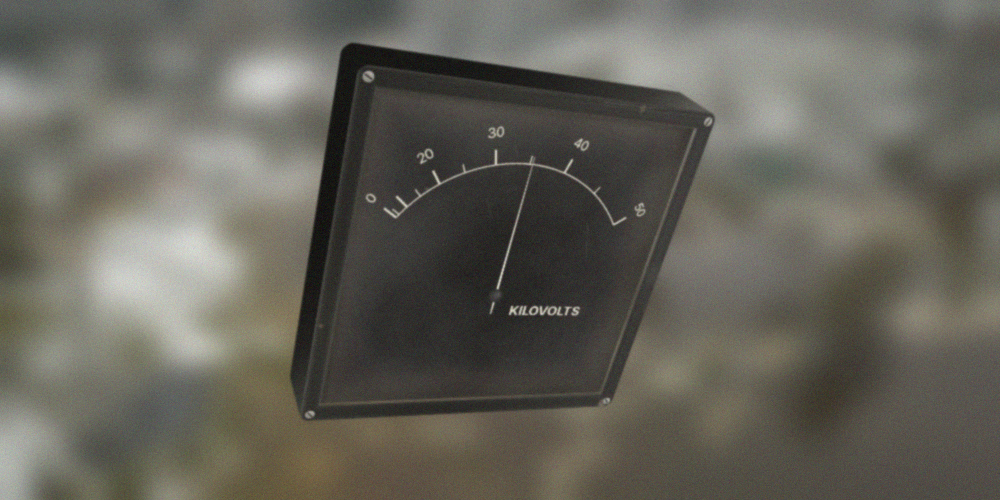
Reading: 35 kV
